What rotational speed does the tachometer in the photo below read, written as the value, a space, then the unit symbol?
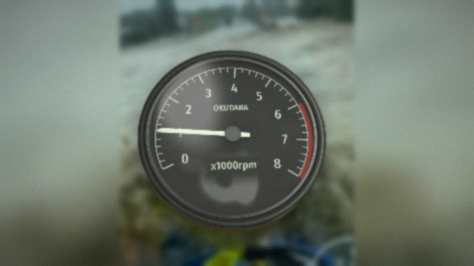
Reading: 1000 rpm
